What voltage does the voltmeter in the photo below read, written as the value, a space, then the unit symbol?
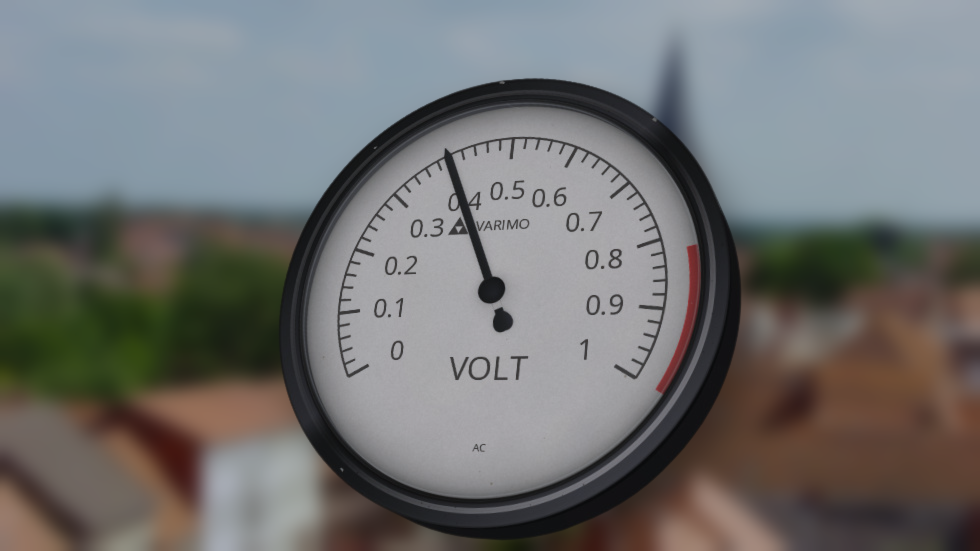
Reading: 0.4 V
